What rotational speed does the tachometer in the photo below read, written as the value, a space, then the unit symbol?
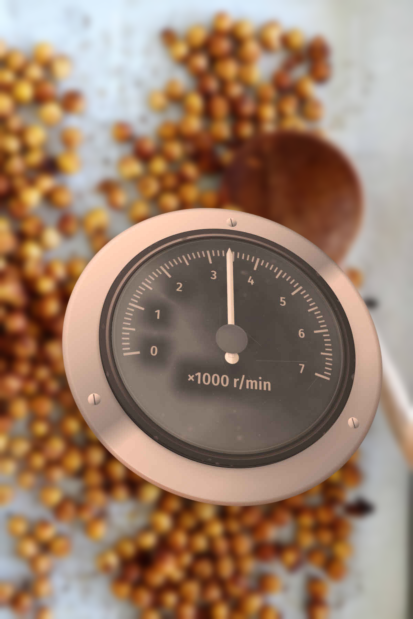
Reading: 3400 rpm
